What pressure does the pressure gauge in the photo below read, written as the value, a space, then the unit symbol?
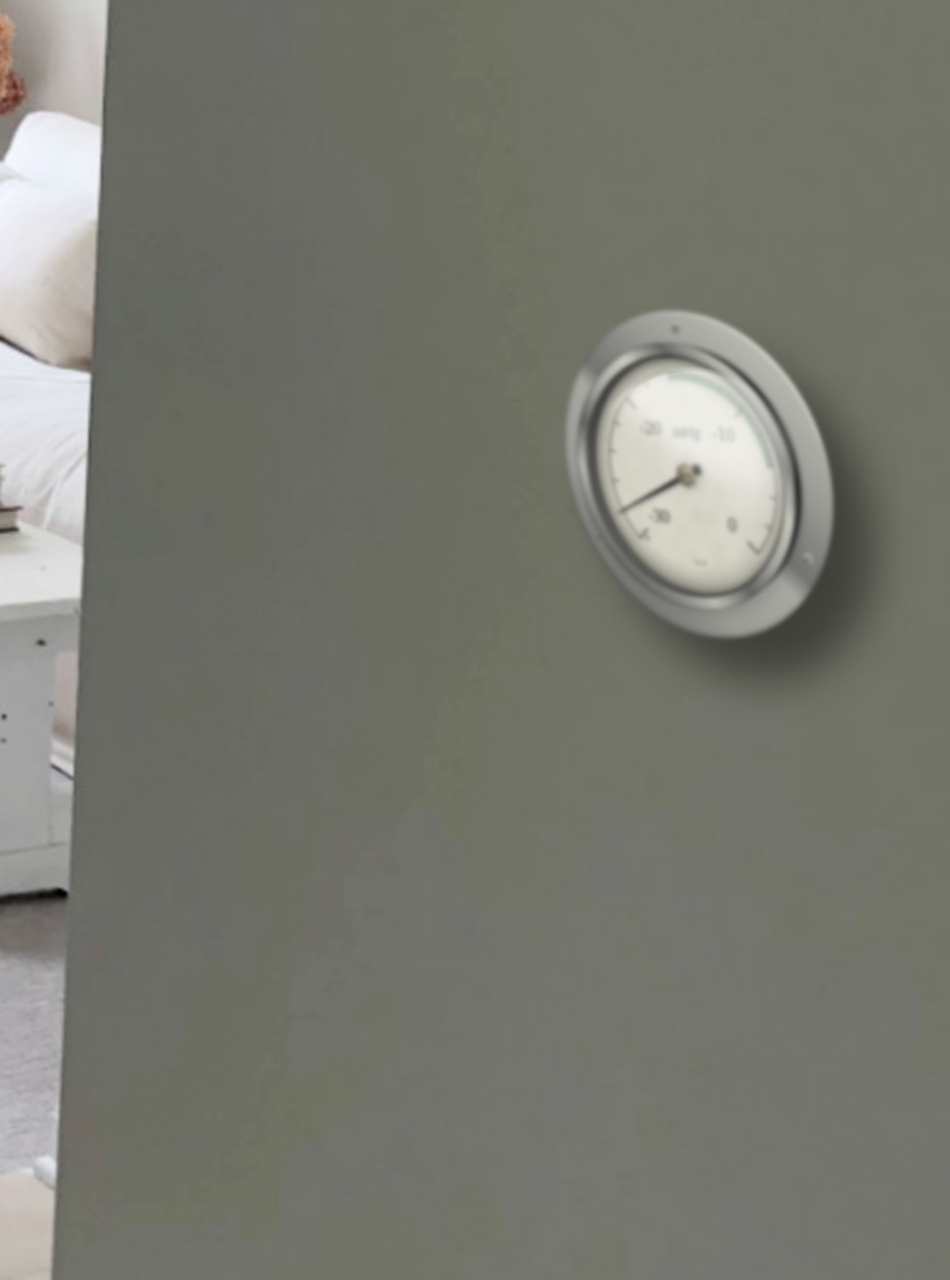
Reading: -28 inHg
